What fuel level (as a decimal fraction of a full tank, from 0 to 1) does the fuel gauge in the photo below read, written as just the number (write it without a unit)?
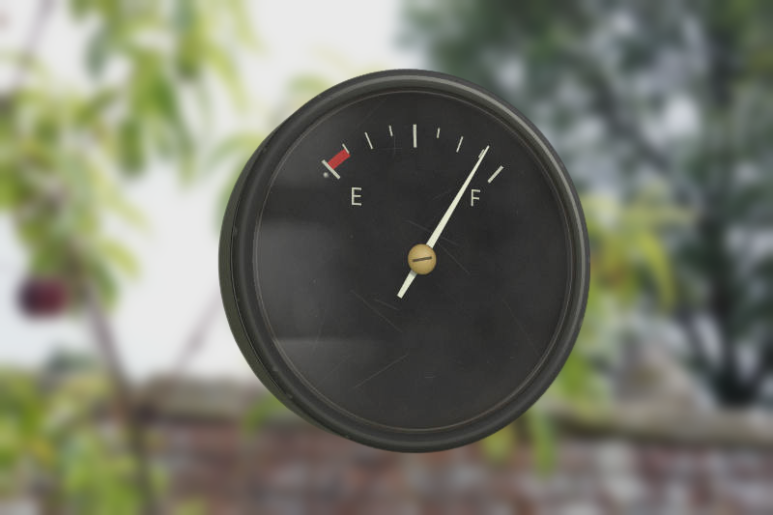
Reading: 0.875
